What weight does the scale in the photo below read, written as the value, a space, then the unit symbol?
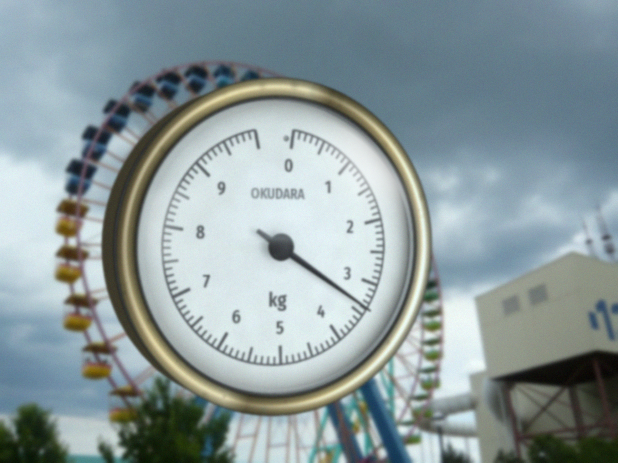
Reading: 3.4 kg
